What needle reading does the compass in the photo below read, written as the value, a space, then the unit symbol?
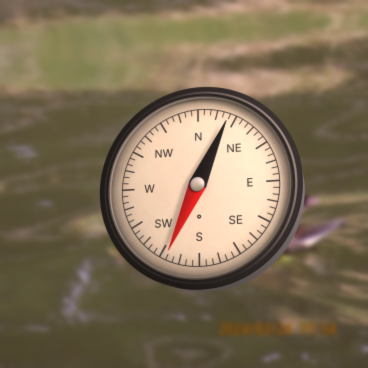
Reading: 205 °
